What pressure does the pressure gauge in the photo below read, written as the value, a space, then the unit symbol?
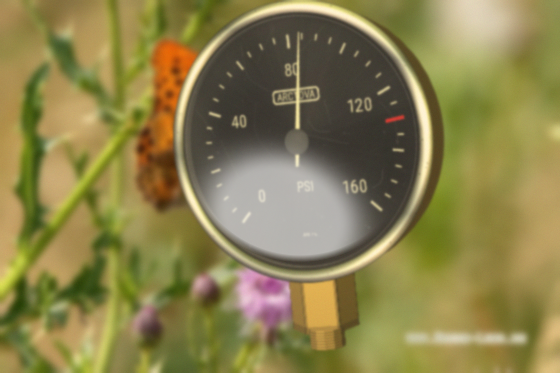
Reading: 85 psi
